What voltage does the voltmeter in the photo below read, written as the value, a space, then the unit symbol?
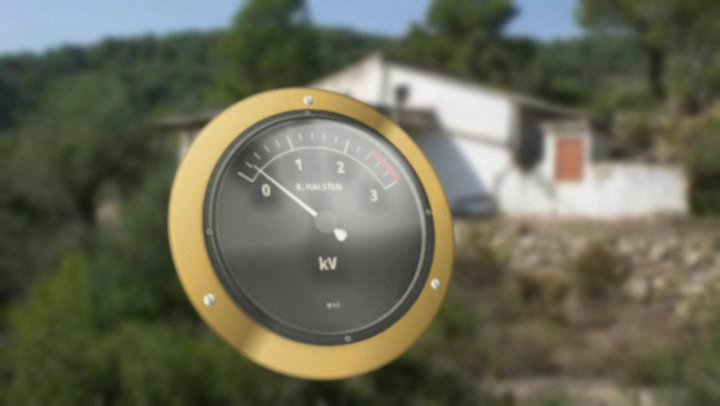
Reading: 0.2 kV
